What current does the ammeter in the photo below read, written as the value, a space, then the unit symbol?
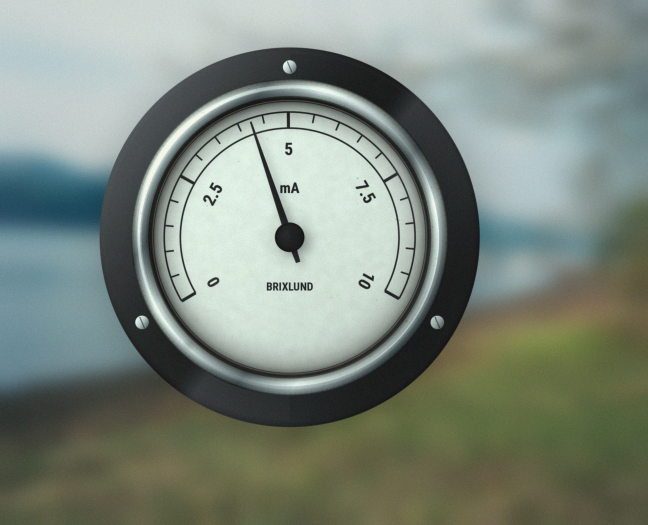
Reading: 4.25 mA
